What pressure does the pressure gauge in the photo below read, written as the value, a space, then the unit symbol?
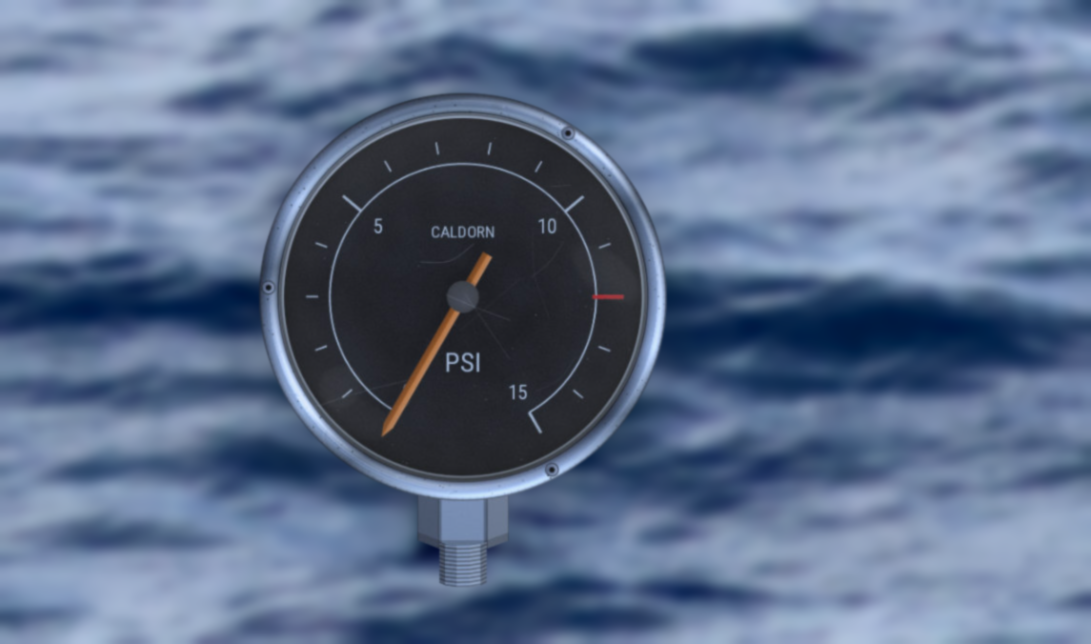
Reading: 0 psi
